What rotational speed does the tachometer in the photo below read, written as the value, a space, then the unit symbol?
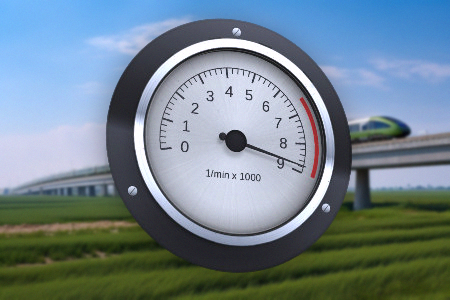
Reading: 8800 rpm
